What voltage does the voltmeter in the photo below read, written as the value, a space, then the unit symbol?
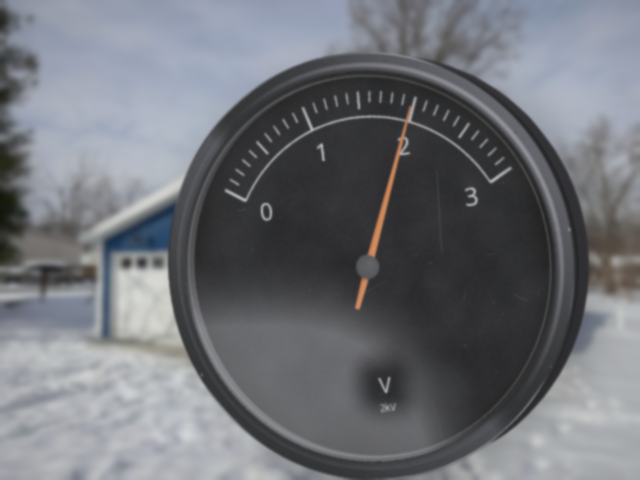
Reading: 2 V
